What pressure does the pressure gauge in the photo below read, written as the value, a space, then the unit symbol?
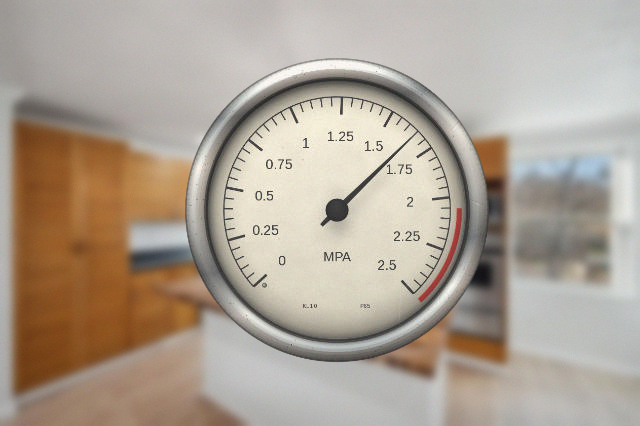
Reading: 1.65 MPa
